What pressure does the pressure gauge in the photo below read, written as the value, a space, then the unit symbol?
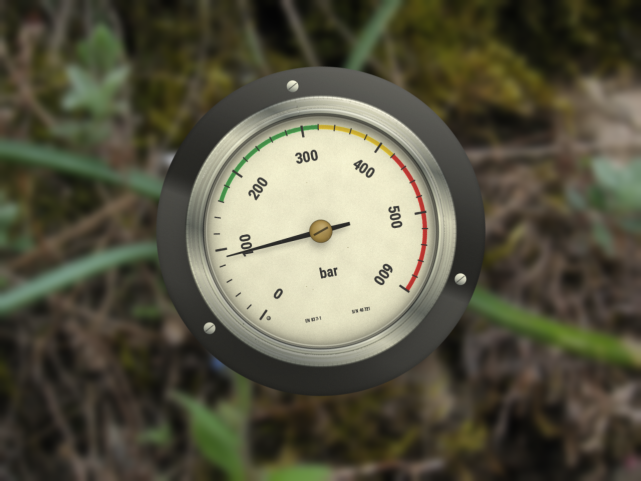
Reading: 90 bar
